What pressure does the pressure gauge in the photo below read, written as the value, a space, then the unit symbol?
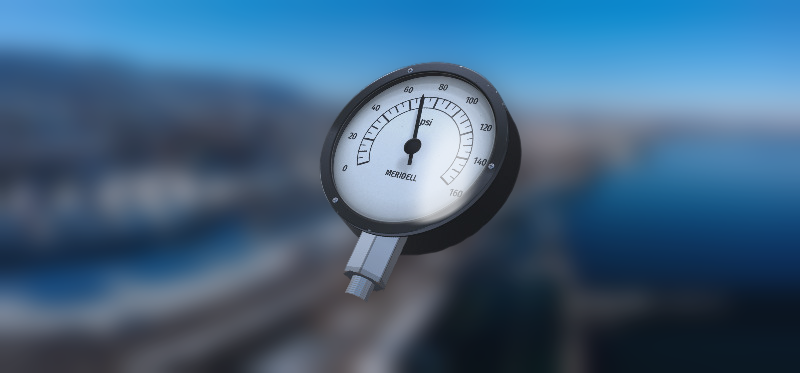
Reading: 70 psi
